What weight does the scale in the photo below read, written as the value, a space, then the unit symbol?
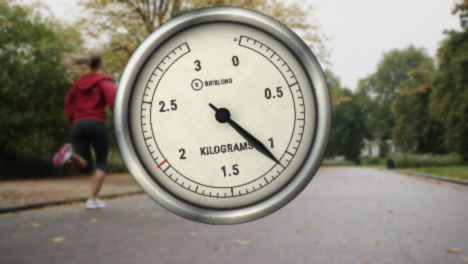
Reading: 1.1 kg
